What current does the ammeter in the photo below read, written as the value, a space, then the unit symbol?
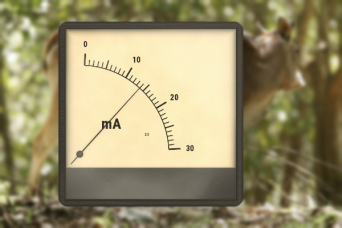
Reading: 14 mA
